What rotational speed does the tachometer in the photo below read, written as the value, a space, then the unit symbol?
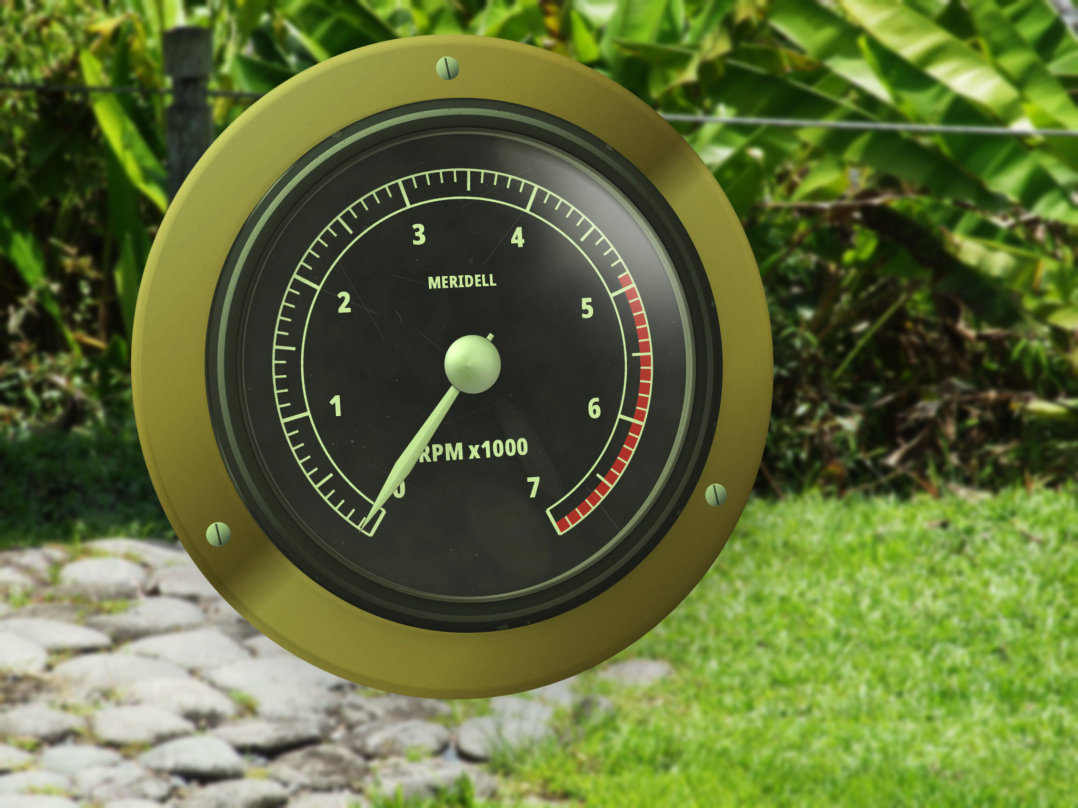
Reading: 100 rpm
